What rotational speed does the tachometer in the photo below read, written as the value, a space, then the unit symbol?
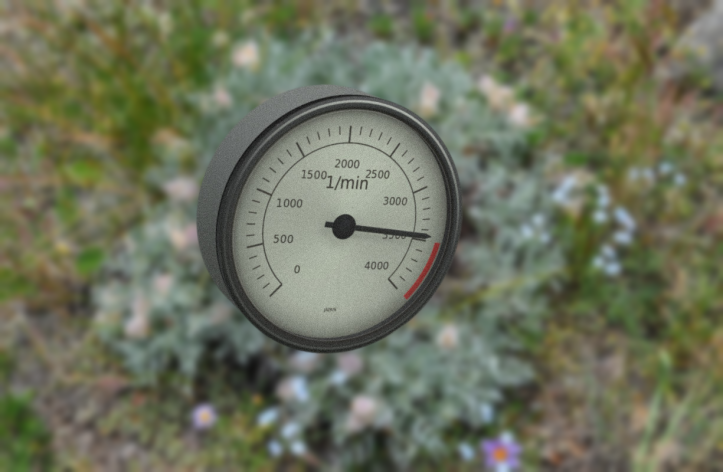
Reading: 3450 rpm
